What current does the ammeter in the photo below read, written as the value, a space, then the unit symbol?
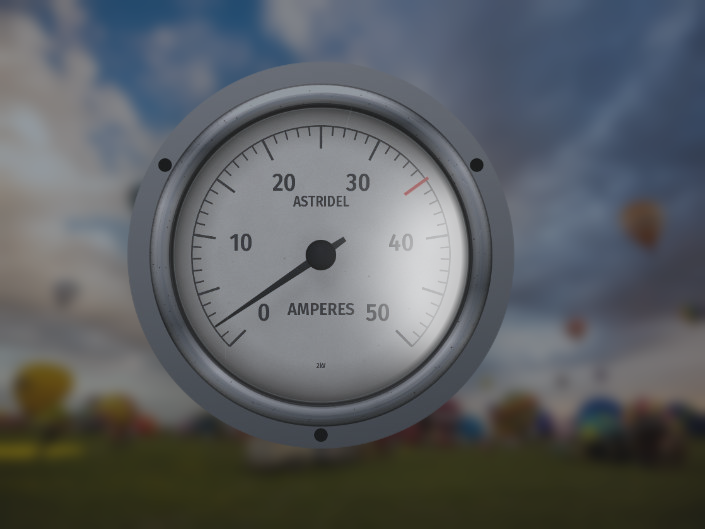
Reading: 2 A
